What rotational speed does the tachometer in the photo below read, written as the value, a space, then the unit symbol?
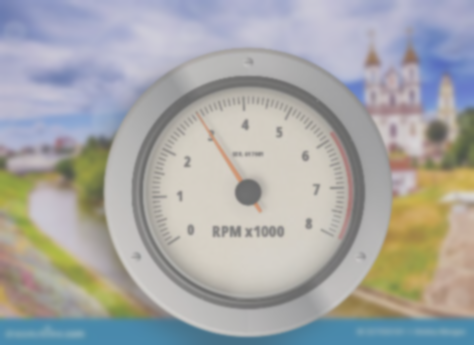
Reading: 3000 rpm
